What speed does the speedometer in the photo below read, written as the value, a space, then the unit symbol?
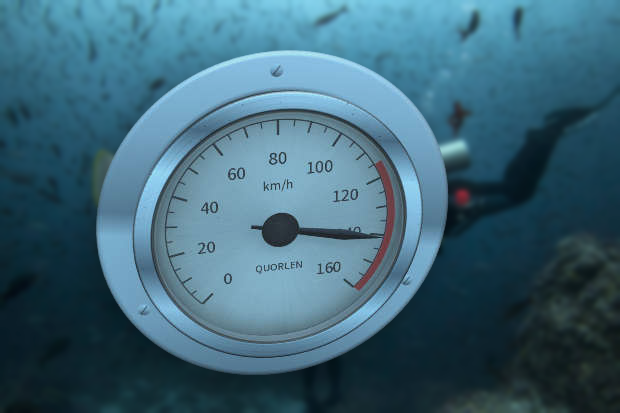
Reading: 140 km/h
